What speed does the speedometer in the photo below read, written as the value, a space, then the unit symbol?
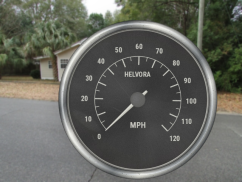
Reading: 0 mph
